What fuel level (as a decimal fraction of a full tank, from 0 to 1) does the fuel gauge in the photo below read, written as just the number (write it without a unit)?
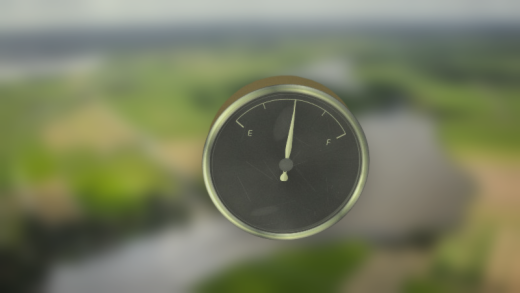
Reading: 0.5
